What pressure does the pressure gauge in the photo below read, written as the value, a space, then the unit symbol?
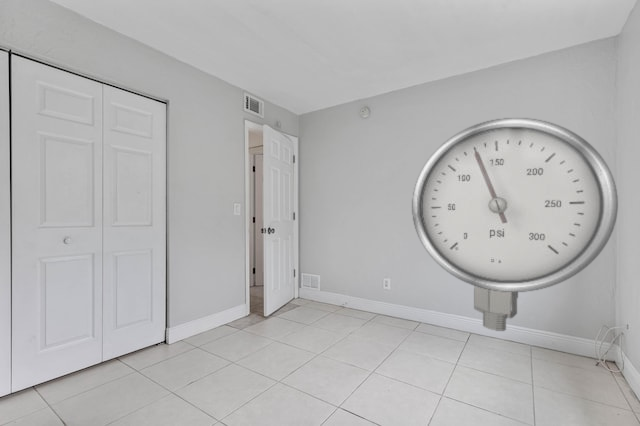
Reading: 130 psi
